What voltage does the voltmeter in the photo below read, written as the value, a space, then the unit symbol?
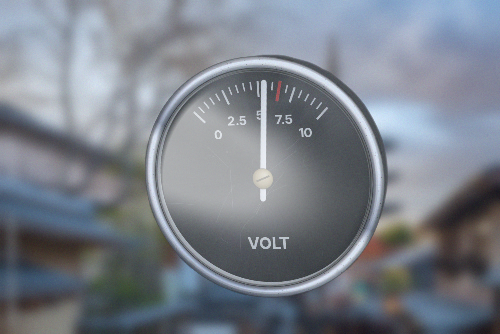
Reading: 5.5 V
